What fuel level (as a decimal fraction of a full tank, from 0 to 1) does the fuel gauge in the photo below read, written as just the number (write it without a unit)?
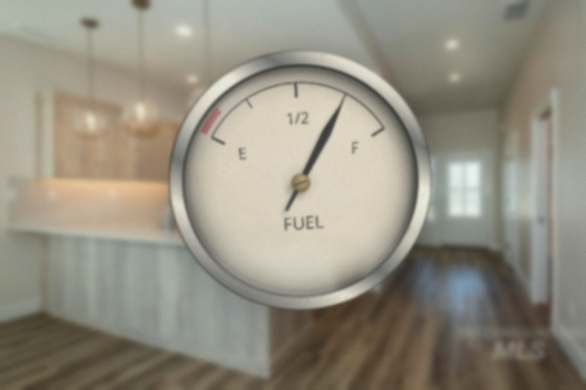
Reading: 0.75
